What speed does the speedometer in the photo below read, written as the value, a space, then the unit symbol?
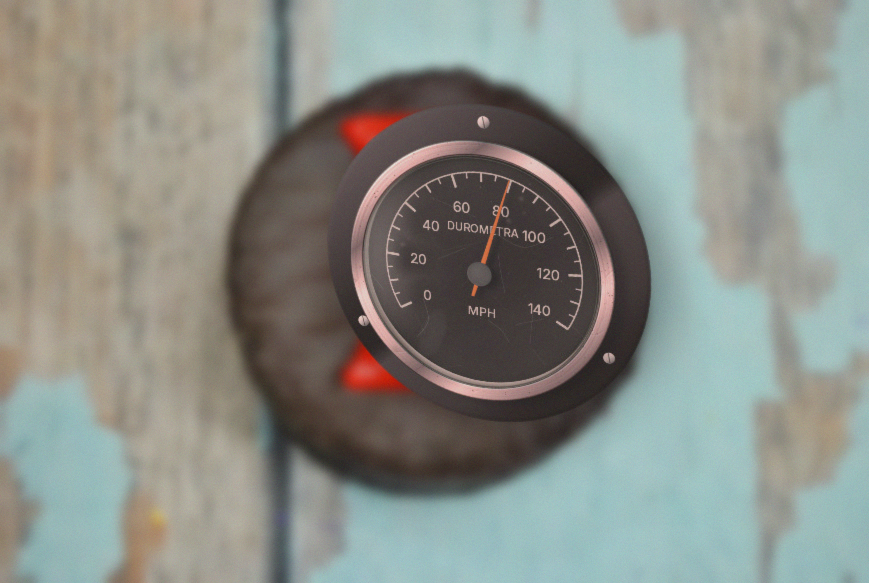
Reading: 80 mph
